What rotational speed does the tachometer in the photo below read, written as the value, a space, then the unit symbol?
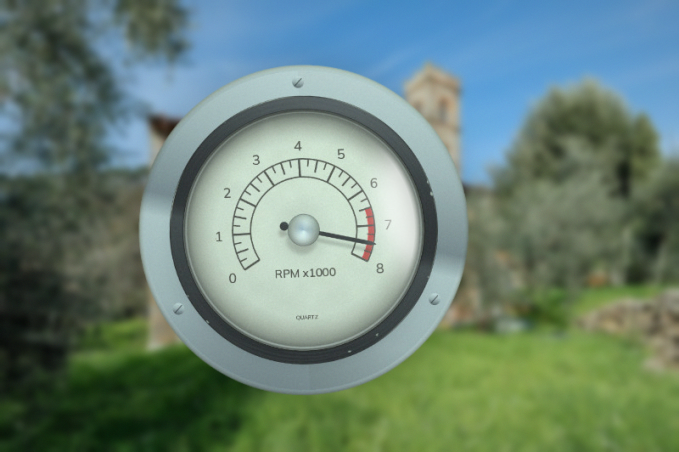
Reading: 7500 rpm
